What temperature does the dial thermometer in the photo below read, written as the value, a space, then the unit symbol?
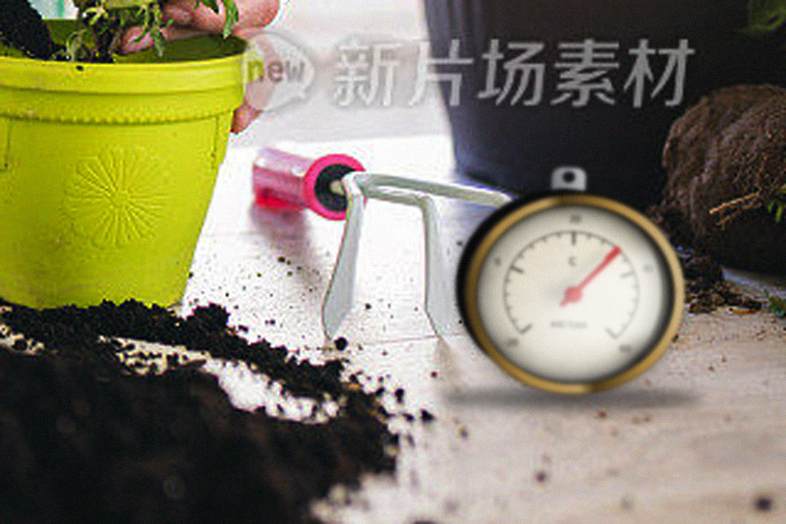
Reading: 32 °C
